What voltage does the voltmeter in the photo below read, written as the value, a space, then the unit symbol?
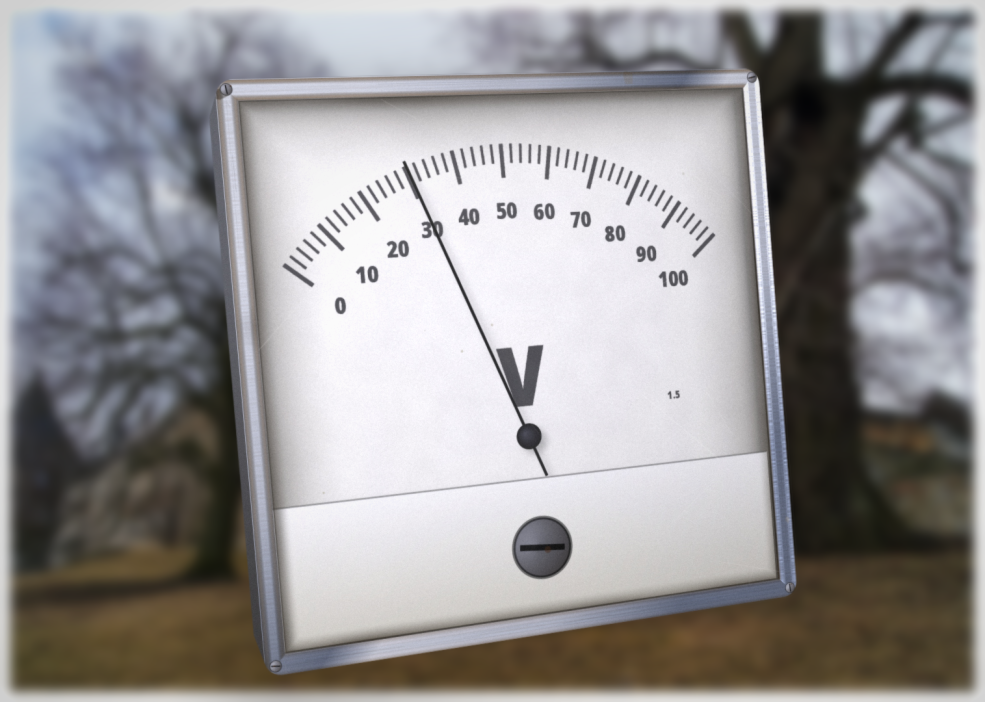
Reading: 30 V
